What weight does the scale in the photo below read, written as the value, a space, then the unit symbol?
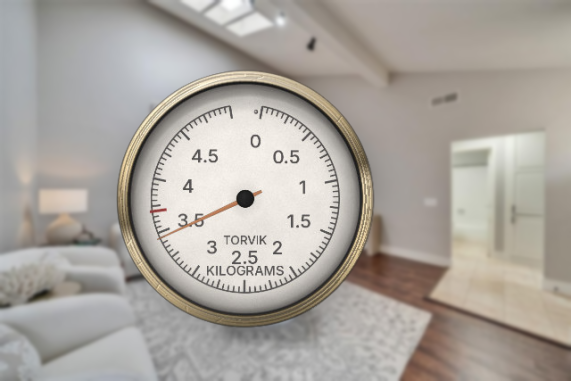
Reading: 3.45 kg
